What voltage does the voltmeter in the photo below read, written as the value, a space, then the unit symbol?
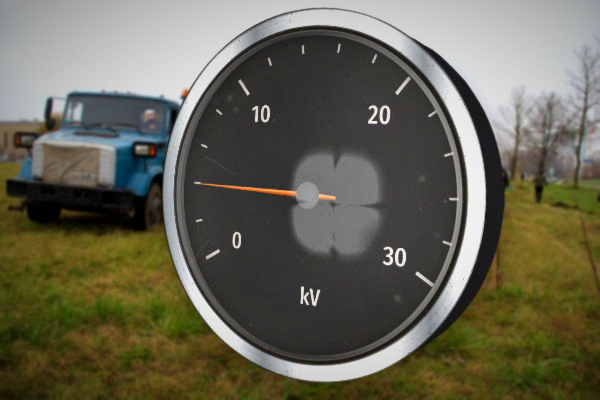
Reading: 4 kV
